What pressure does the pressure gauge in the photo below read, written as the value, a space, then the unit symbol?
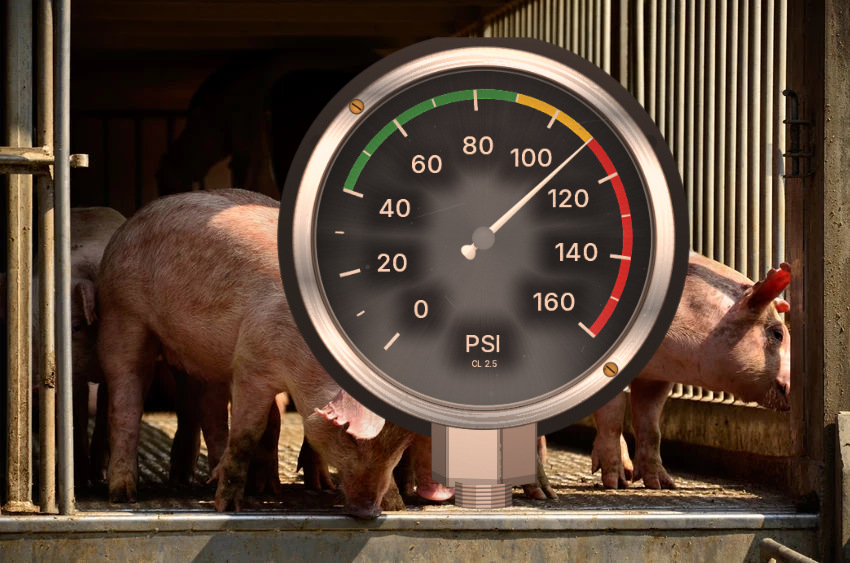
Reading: 110 psi
